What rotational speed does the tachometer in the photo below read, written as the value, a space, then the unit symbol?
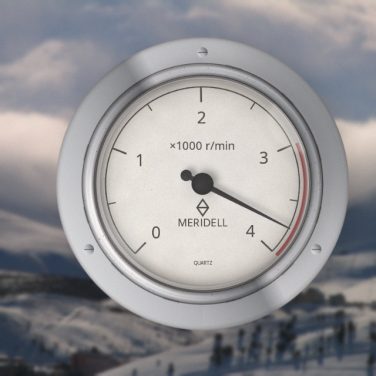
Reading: 3750 rpm
